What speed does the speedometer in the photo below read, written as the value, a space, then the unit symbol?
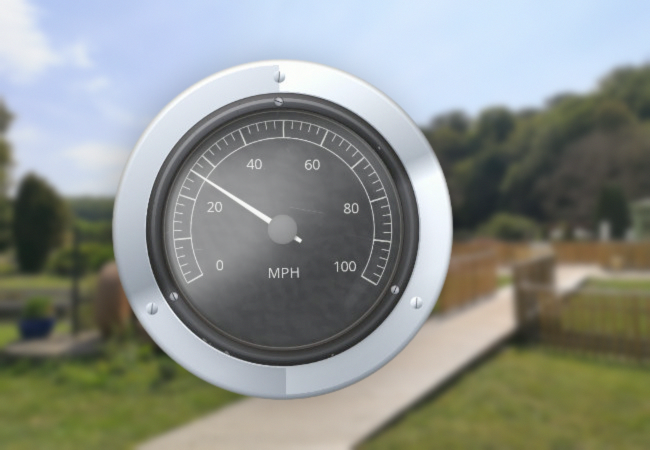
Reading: 26 mph
